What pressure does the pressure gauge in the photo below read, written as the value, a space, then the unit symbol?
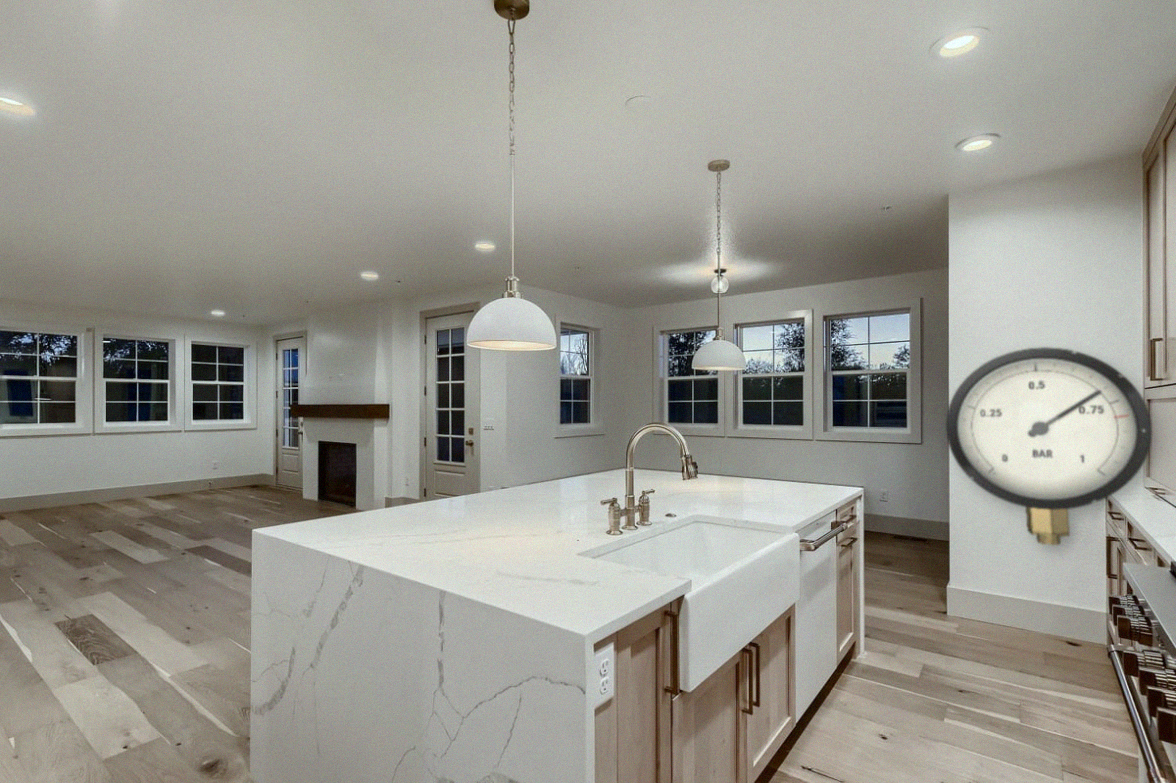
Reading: 0.7 bar
